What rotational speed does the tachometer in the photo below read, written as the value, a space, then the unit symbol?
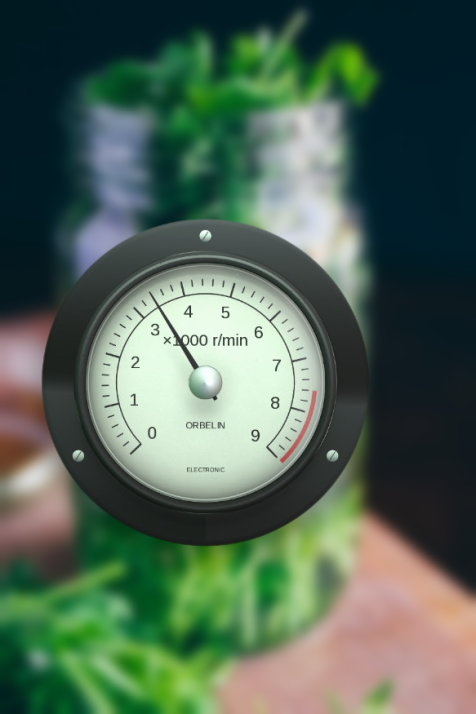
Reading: 3400 rpm
